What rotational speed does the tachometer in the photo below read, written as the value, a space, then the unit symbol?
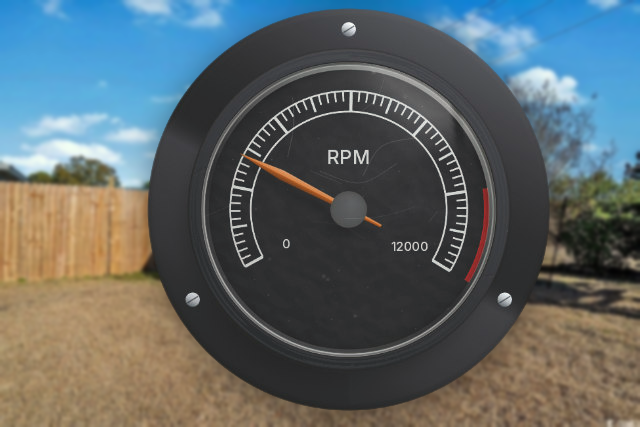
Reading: 2800 rpm
